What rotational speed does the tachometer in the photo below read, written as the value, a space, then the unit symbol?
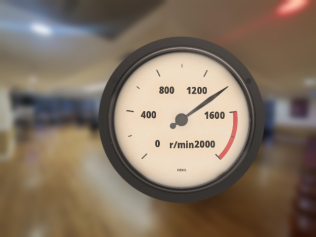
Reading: 1400 rpm
